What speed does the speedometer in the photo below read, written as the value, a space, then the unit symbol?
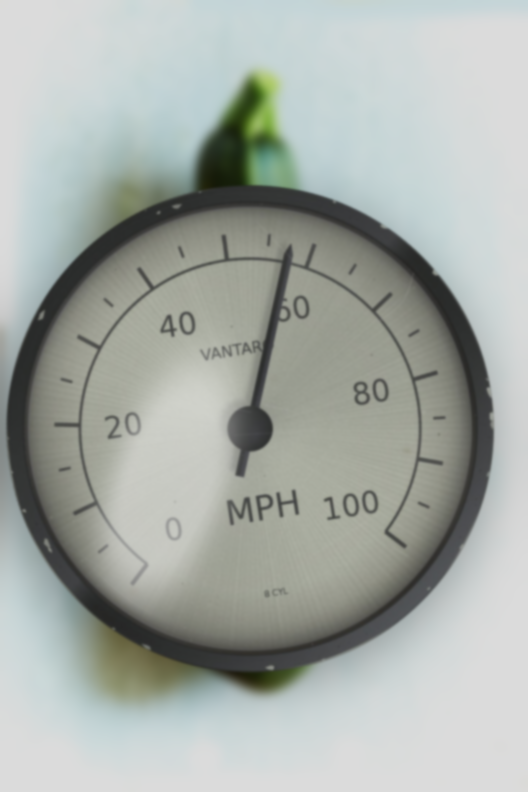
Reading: 57.5 mph
